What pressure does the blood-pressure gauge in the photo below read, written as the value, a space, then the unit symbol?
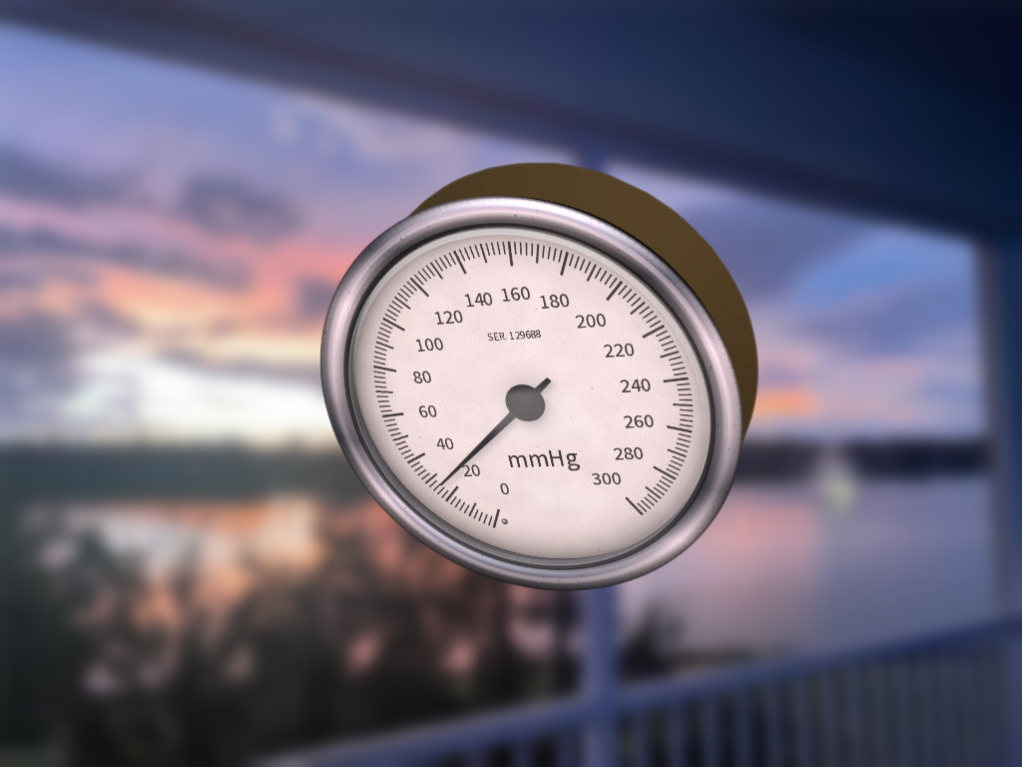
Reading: 26 mmHg
